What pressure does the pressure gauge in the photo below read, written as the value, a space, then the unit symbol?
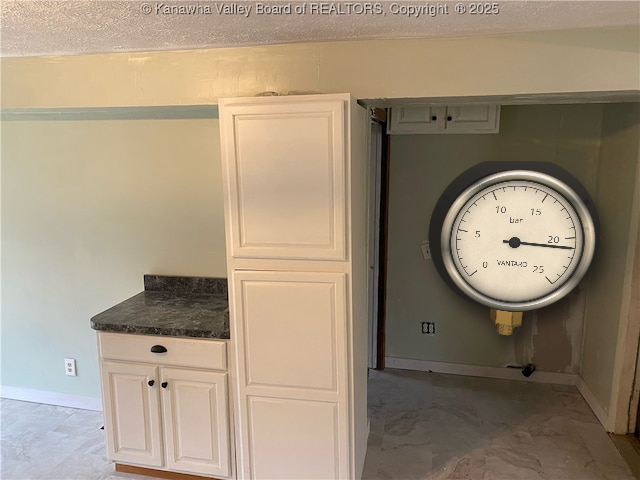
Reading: 21 bar
